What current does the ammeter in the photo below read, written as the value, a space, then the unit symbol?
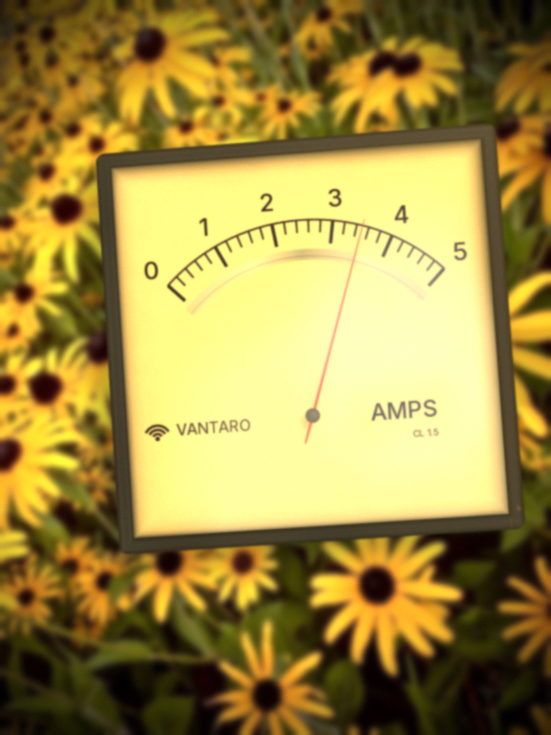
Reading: 3.5 A
